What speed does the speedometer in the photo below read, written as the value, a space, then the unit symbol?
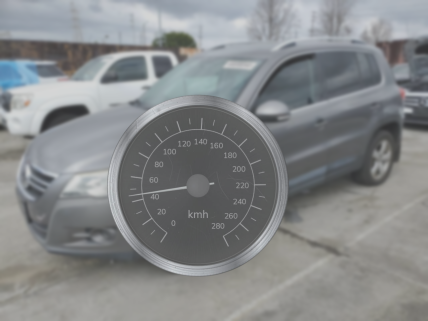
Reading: 45 km/h
